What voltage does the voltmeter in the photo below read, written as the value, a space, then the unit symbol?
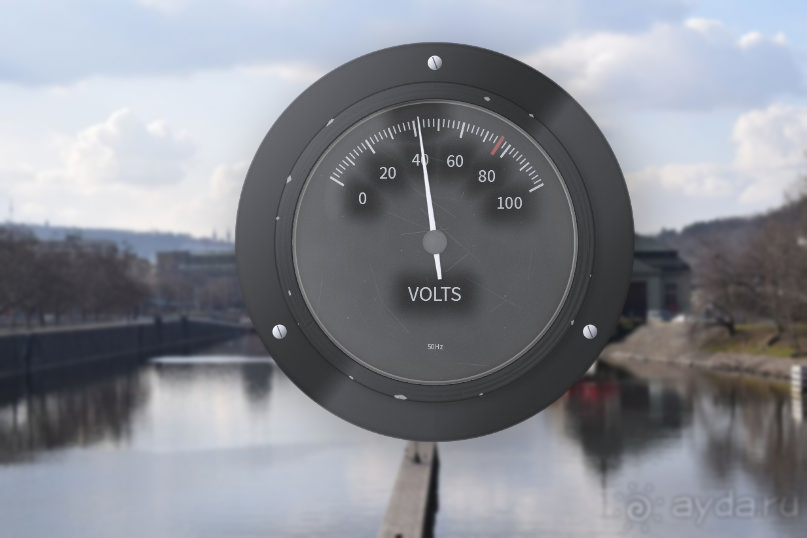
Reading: 42 V
